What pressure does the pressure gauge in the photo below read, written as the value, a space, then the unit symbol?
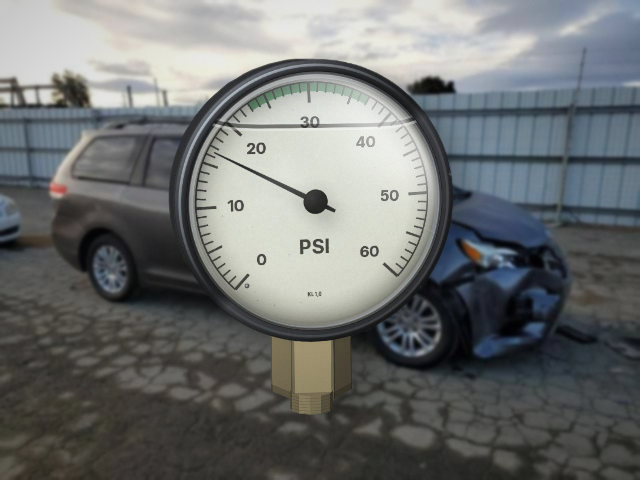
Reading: 16.5 psi
